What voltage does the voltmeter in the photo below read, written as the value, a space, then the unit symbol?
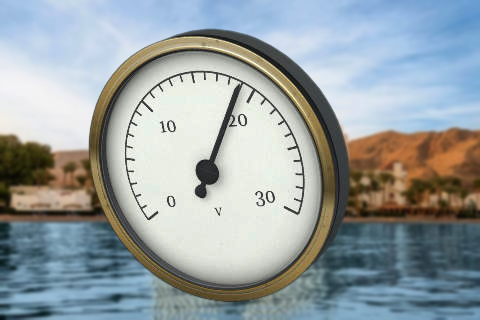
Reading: 19 V
